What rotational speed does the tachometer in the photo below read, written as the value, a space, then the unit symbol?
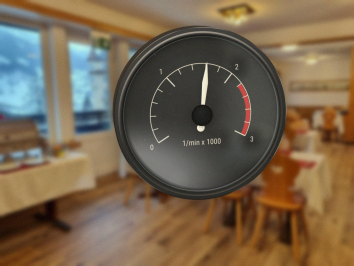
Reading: 1600 rpm
